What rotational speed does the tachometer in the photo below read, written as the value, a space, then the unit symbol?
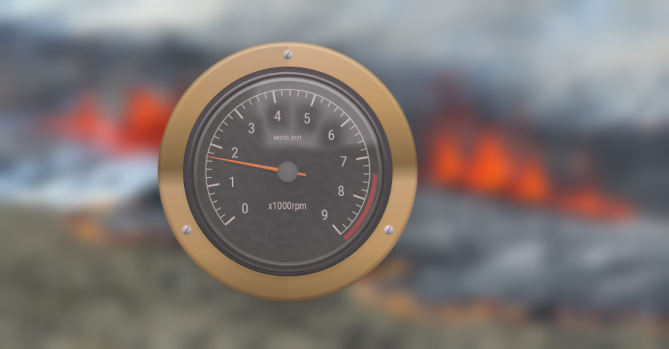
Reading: 1700 rpm
